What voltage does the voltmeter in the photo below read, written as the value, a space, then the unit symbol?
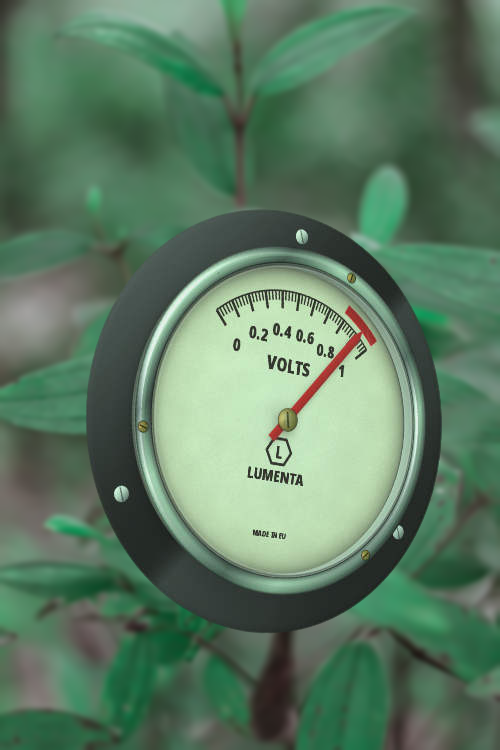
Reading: 0.9 V
